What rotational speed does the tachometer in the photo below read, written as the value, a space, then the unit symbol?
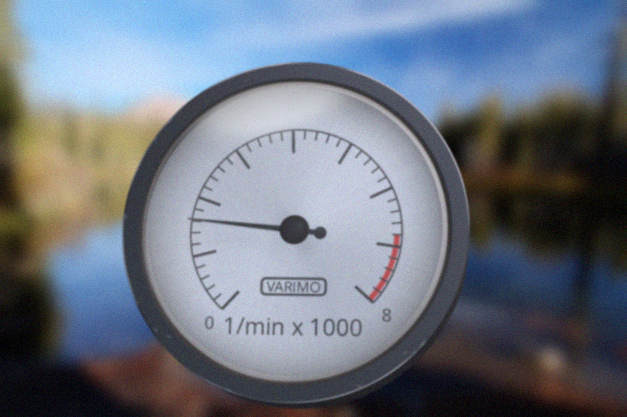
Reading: 1600 rpm
